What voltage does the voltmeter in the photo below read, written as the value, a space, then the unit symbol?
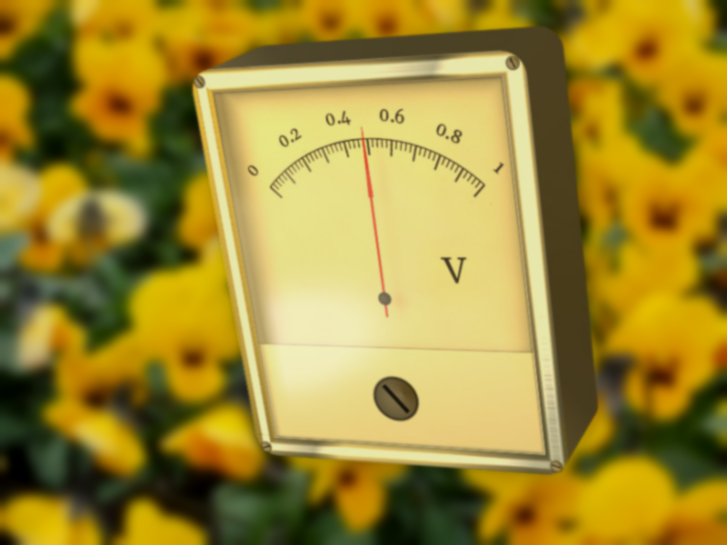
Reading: 0.5 V
